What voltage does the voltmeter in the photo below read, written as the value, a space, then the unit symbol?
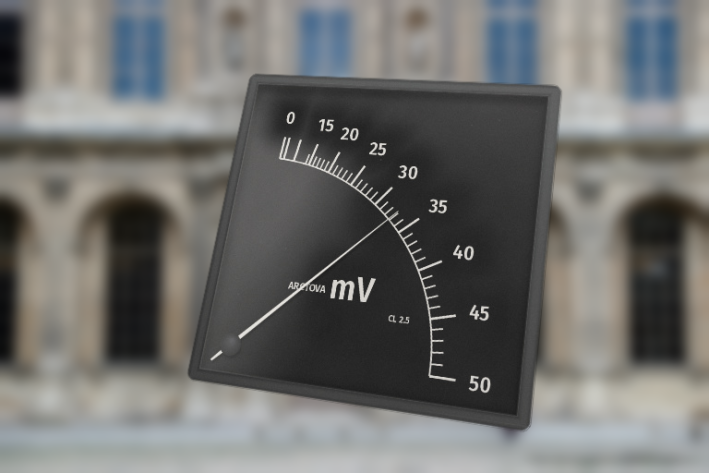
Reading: 33 mV
